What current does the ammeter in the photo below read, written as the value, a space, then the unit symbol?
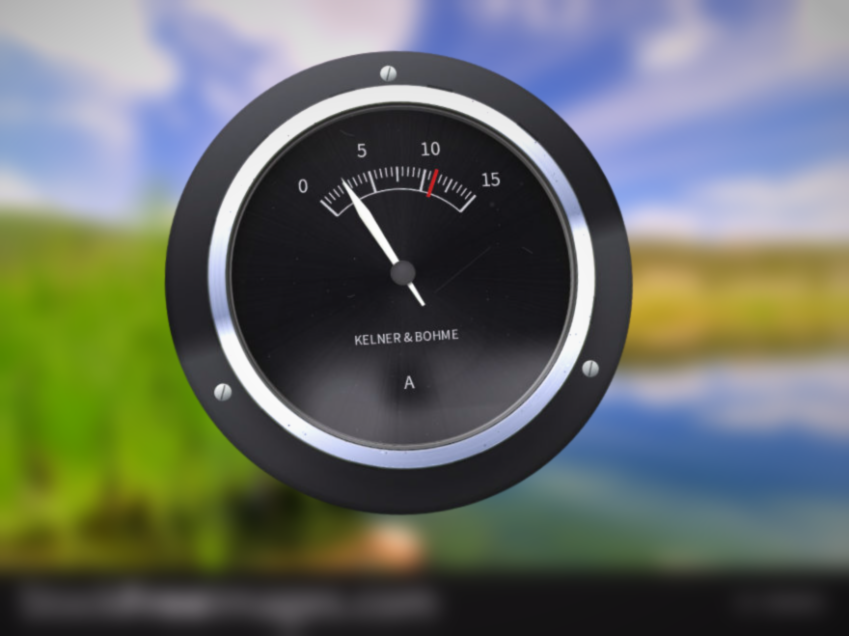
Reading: 2.5 A
